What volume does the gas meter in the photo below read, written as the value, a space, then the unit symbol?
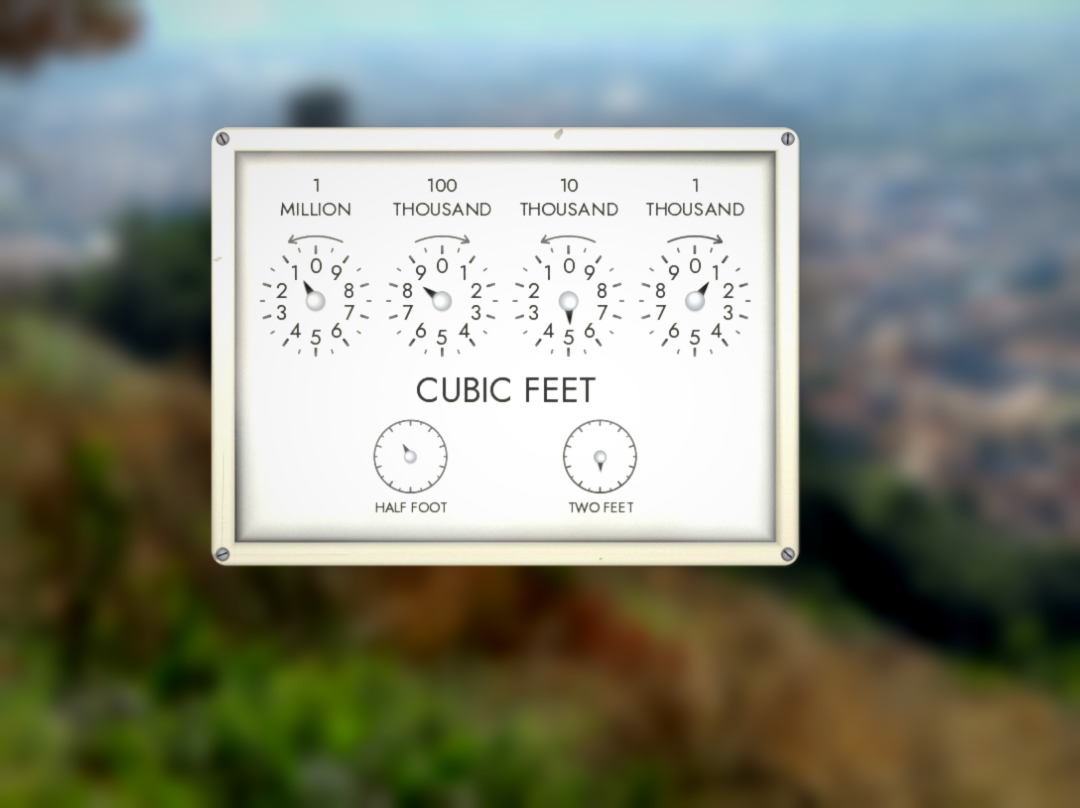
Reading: 85100 ft³
